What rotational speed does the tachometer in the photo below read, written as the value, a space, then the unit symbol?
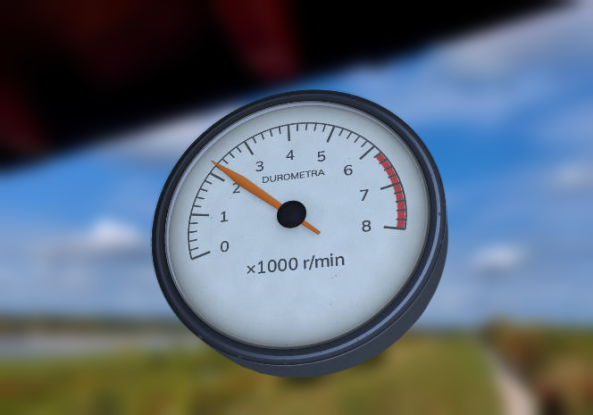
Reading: 2200 rpm
